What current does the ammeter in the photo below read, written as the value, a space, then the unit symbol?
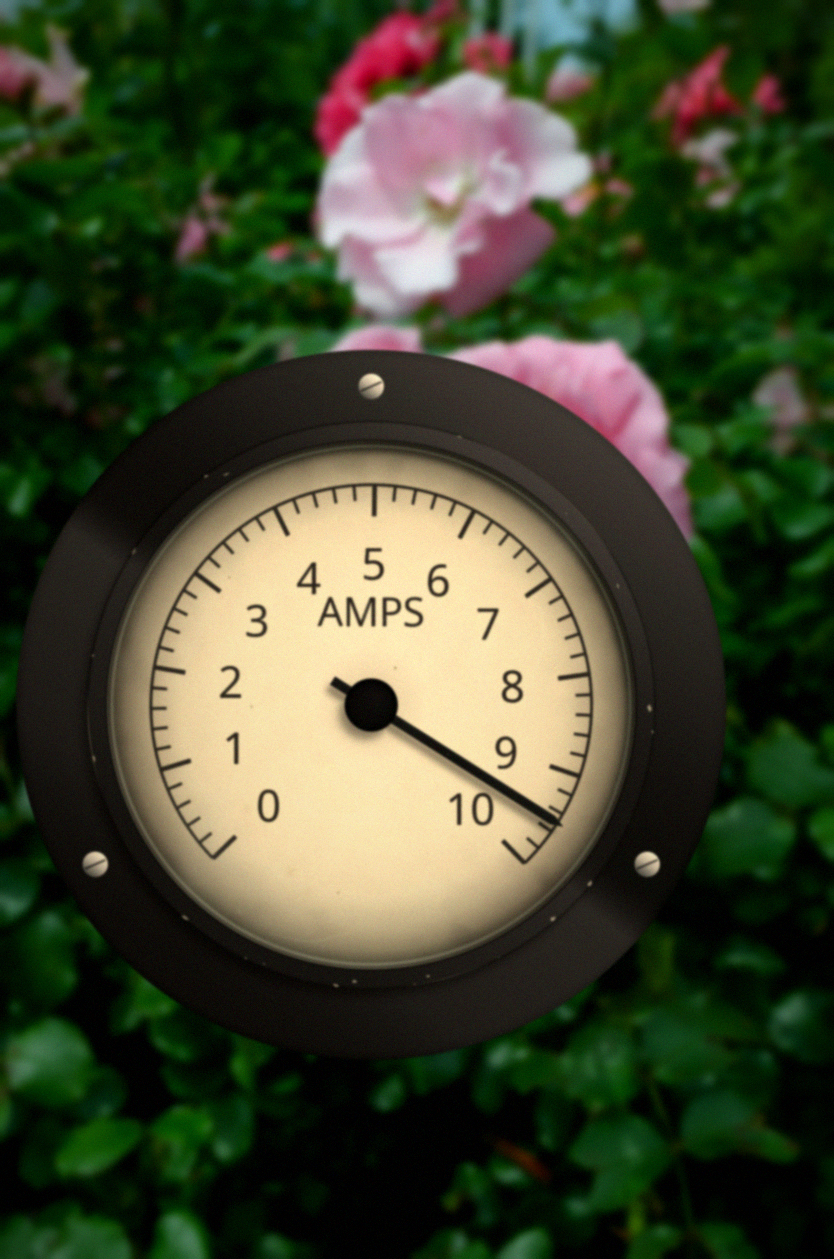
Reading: 9.5 A
